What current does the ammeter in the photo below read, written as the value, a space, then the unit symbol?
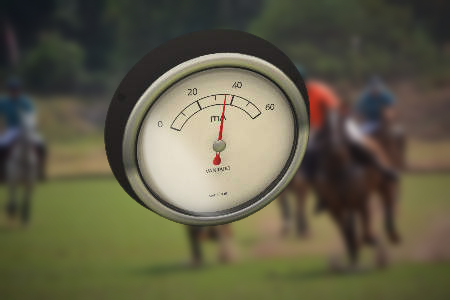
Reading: 35 mA
